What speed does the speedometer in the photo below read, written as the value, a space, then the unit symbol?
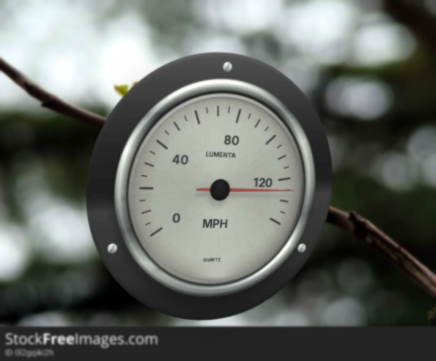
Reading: 125 mph
